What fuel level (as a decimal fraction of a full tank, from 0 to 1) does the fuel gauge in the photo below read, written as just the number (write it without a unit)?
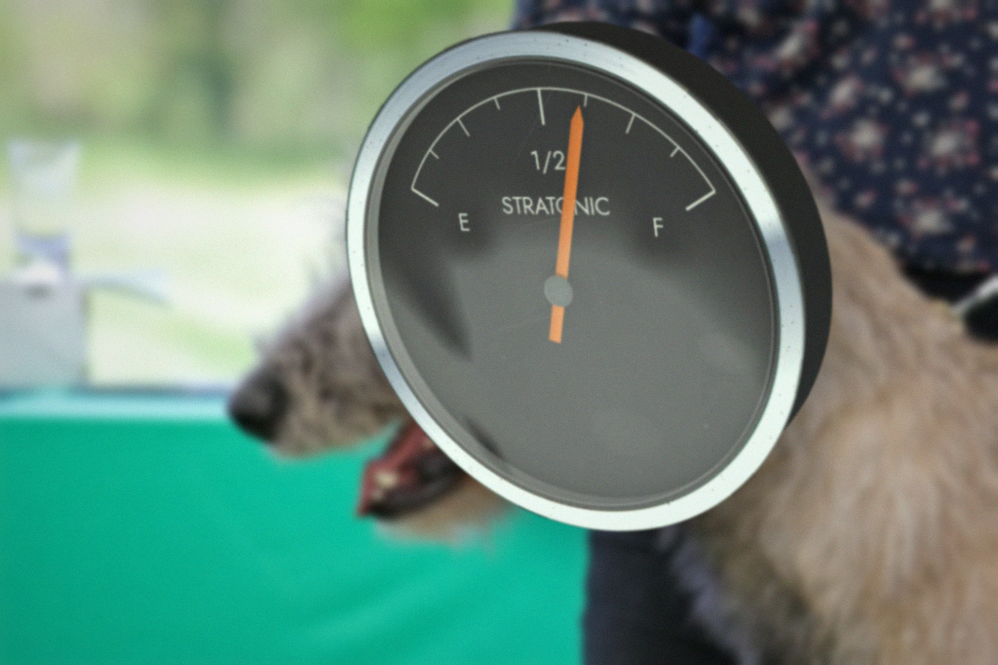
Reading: 0.625
